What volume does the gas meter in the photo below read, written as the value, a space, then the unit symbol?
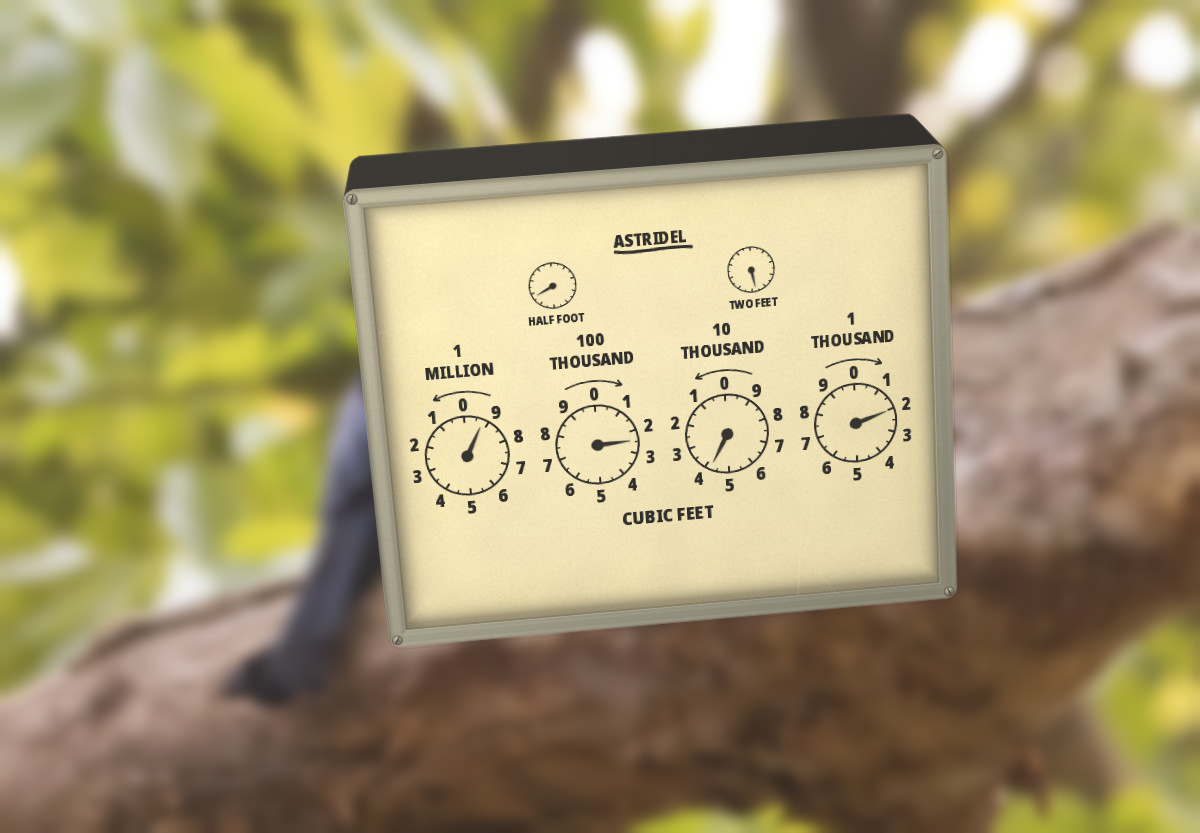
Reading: 924200 ft³
